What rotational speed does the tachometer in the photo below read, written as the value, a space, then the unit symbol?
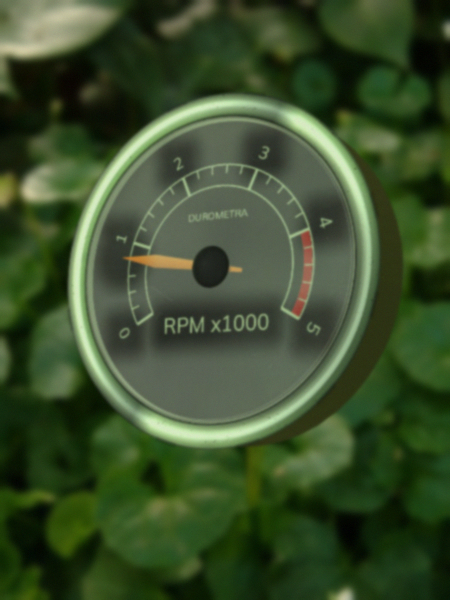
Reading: 800 rpm
